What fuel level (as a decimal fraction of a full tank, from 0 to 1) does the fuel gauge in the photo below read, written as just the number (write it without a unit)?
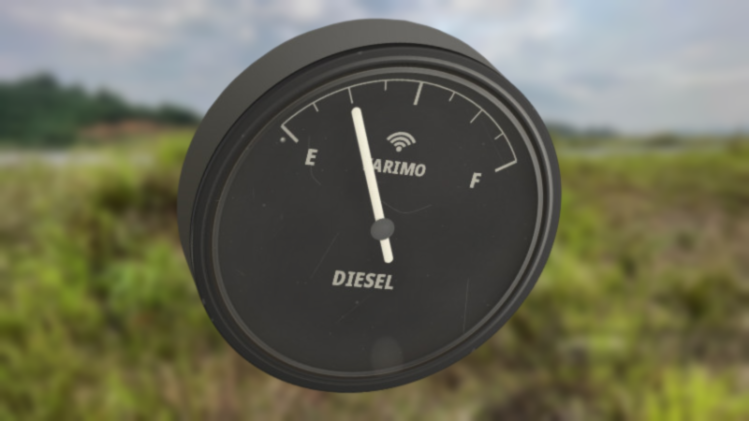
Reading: 0.25
